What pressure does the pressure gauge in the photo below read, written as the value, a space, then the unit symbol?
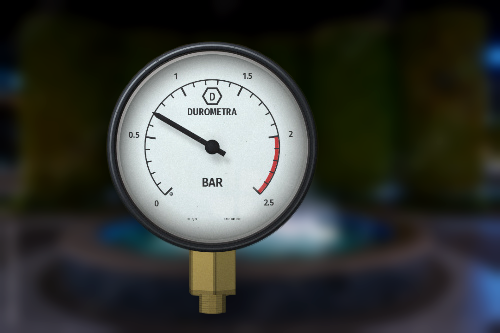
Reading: 0.7 bar
